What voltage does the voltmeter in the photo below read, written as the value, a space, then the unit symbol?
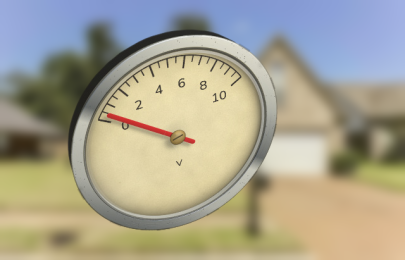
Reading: 0.5 V
